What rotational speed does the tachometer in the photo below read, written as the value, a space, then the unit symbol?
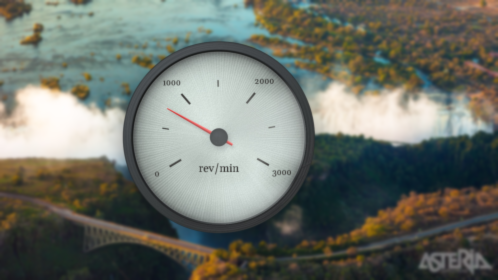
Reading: 750 rpm
